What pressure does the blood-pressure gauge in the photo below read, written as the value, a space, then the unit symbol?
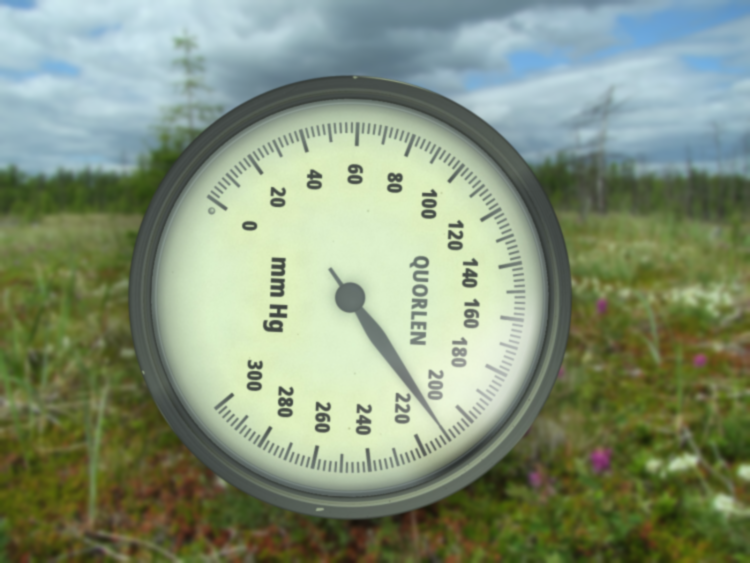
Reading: 210 mmHg
